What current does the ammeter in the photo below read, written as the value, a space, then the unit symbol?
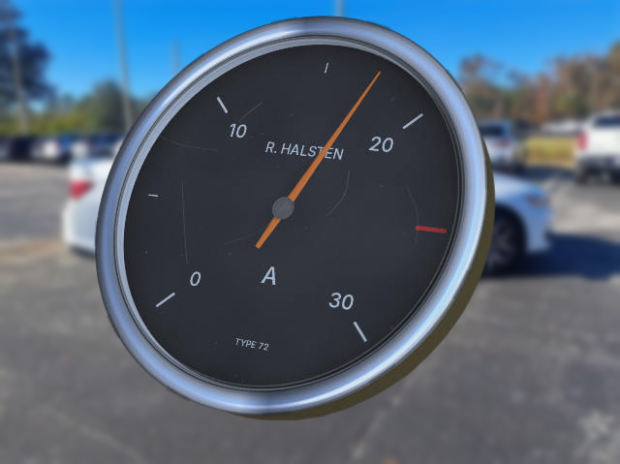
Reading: 17.5 A
